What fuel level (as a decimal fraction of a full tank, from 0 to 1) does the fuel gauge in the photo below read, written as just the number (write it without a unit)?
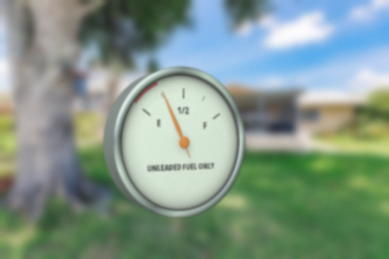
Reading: 0.25
